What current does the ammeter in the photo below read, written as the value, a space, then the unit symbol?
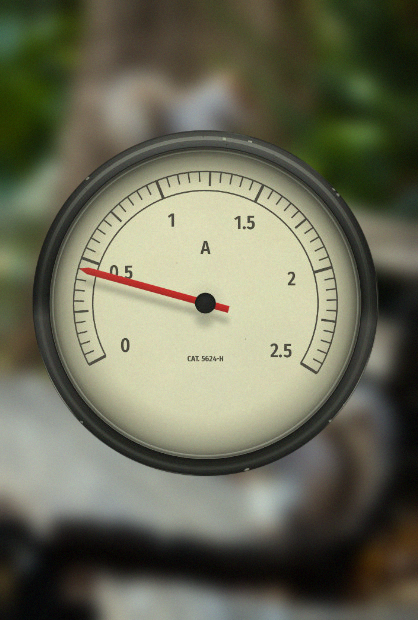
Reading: 0.45 A
